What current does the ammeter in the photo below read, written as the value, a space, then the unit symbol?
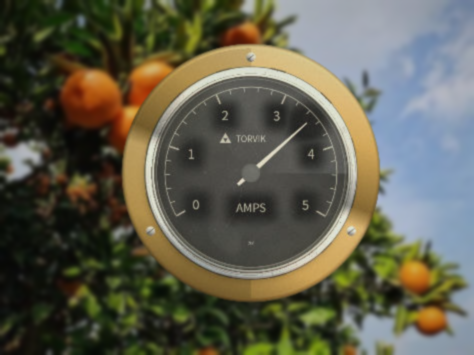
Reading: 3.5 A
